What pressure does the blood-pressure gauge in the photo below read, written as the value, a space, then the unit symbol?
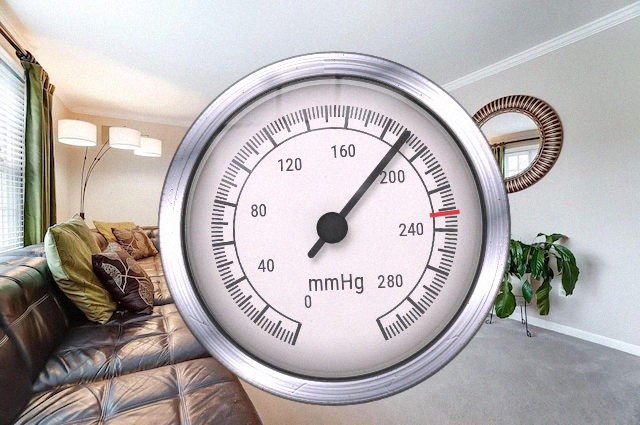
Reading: 190 mmHg
